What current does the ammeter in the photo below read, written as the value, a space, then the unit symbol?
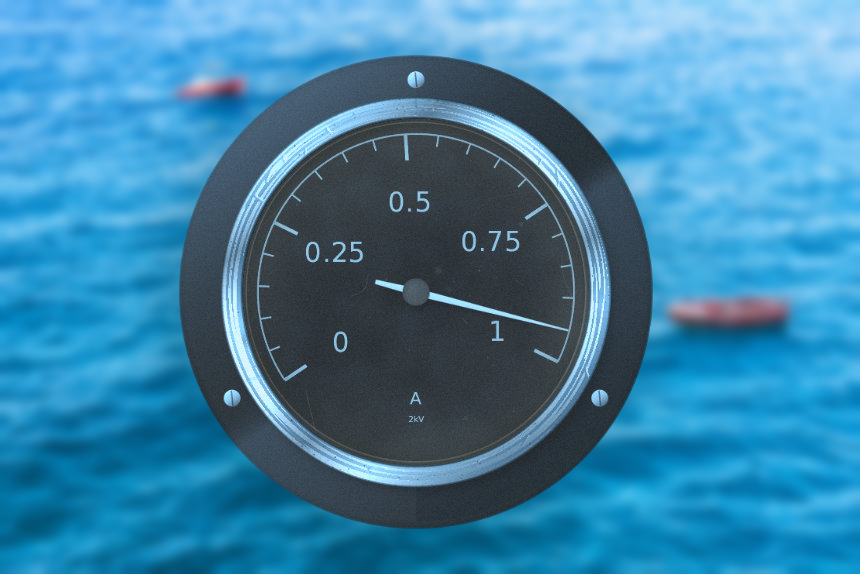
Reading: 0.95 A
